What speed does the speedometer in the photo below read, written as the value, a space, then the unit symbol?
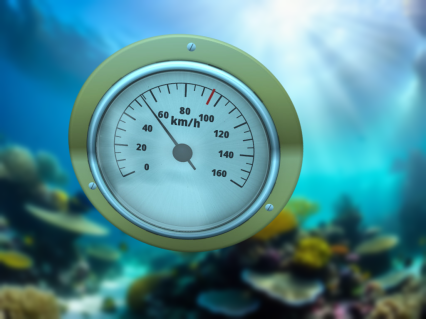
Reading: 55 km/h
